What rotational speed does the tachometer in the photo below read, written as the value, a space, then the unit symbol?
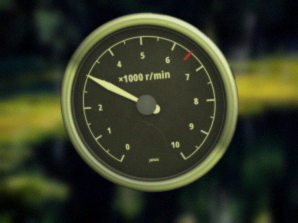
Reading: 3000 rpm
